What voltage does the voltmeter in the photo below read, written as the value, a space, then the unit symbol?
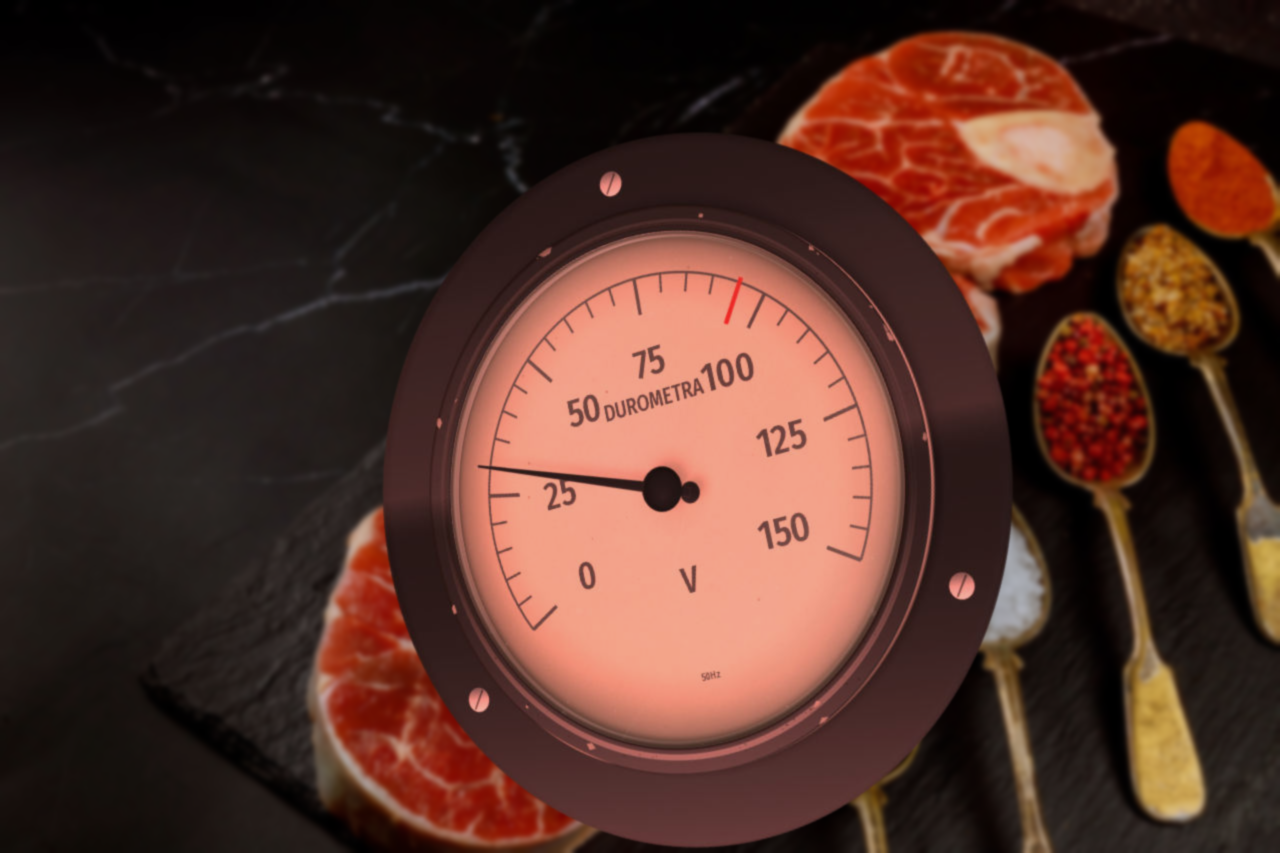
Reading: 30 V
